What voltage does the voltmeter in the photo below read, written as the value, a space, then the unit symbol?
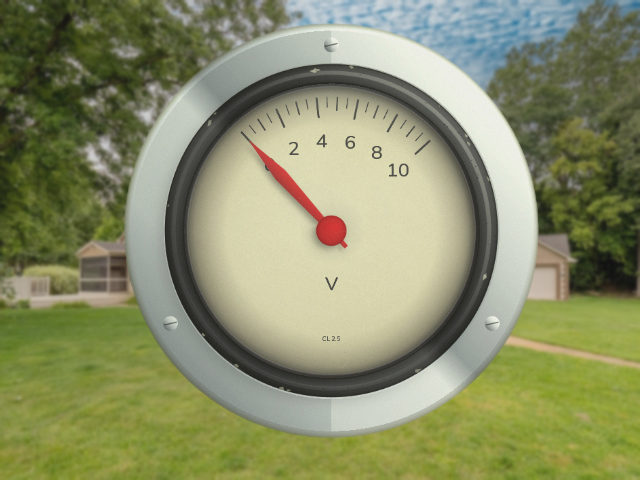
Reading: 0 V
